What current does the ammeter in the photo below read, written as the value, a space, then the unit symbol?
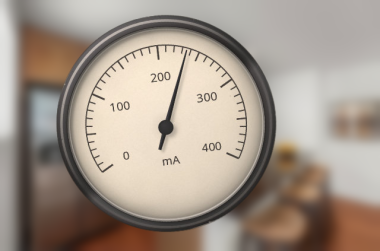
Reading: 235 mA
